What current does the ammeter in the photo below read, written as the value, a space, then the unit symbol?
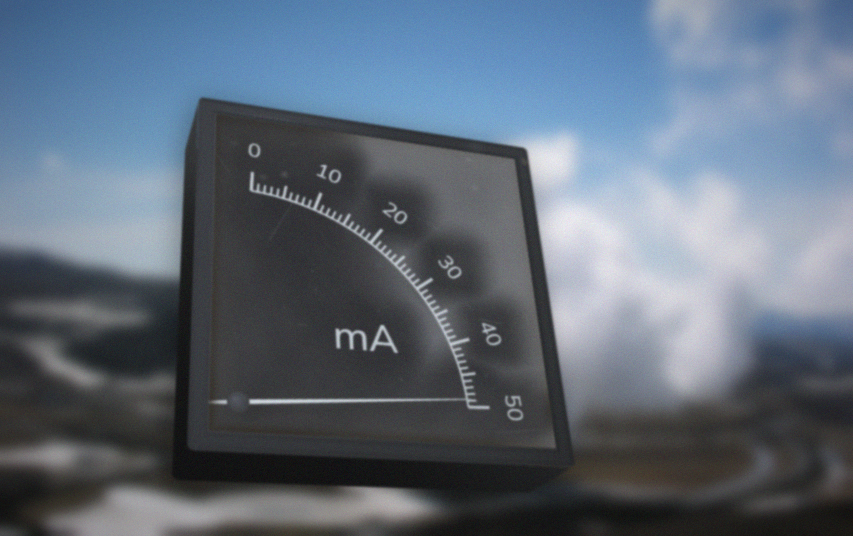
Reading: 49 mA
